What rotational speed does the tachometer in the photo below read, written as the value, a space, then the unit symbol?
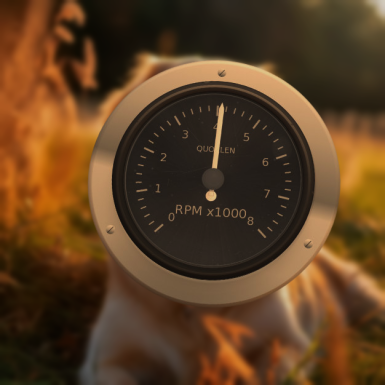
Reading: 4100 rpm
